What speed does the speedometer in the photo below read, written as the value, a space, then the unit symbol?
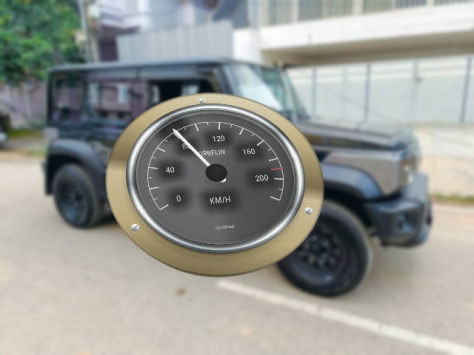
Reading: 80 km/h
